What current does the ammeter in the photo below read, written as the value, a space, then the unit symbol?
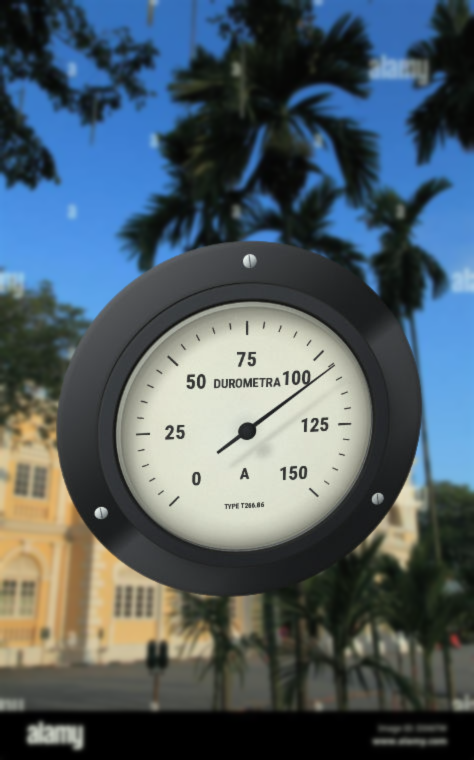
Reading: 105 A
